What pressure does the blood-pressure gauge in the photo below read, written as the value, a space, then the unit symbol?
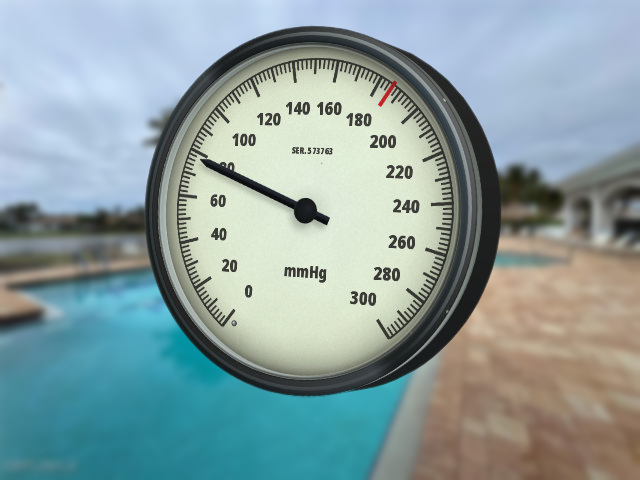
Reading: 78 mmHg
